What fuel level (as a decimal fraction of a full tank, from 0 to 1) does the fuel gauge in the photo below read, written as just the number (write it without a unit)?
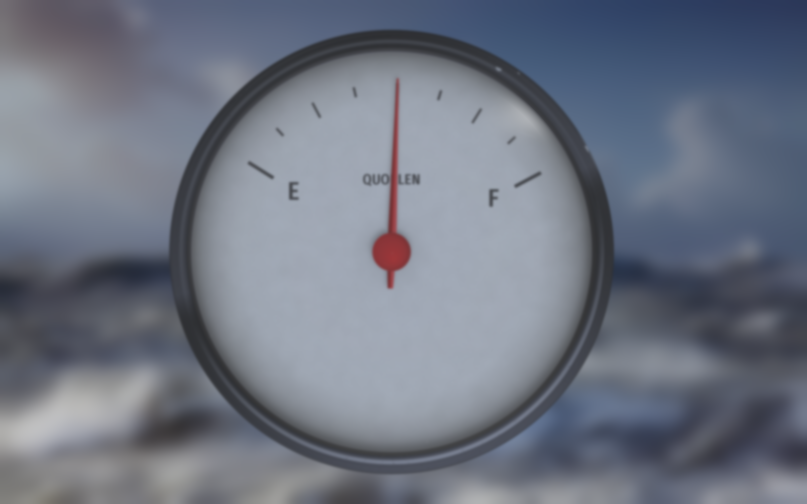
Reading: 0.5
